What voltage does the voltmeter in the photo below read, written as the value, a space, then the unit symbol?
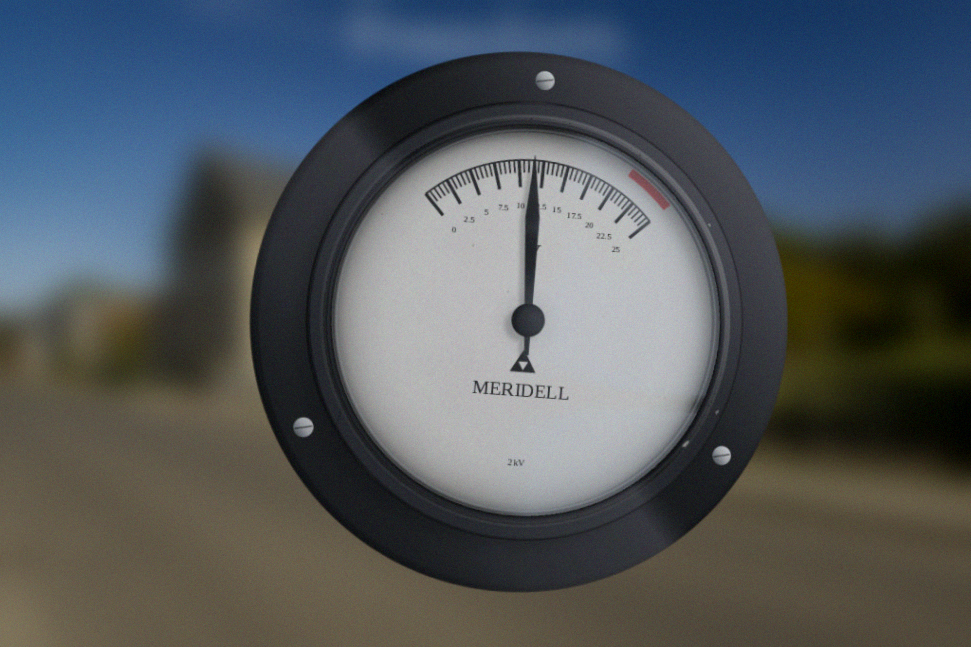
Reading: 11.5 V
